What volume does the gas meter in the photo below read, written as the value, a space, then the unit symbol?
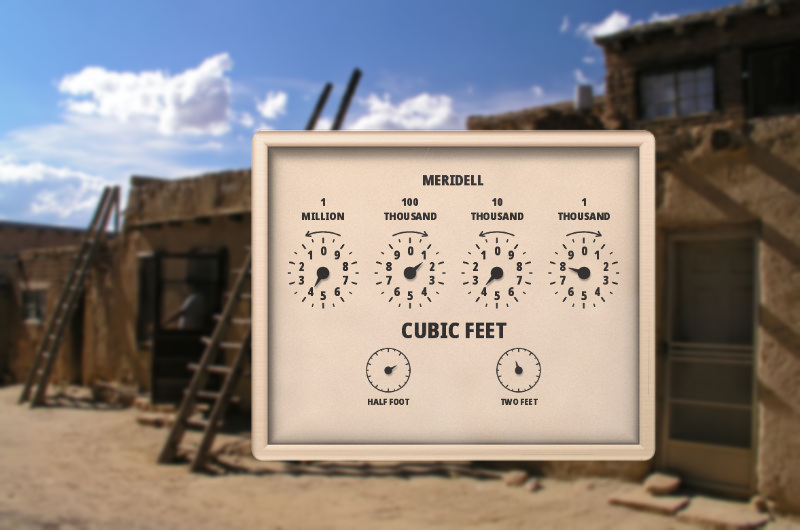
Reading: 413800 ft³
